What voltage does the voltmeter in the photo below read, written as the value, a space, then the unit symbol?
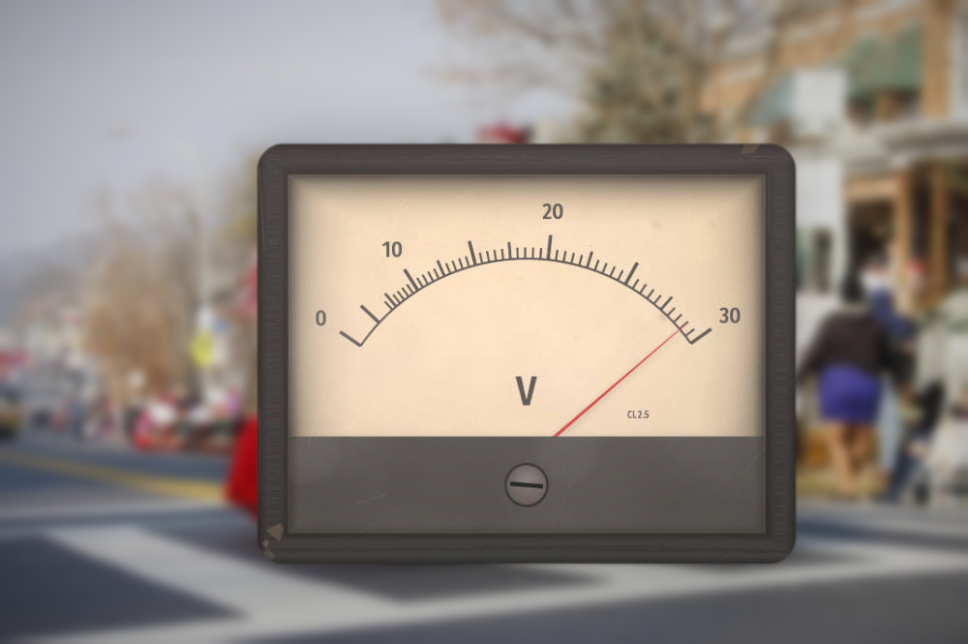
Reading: 29 V
